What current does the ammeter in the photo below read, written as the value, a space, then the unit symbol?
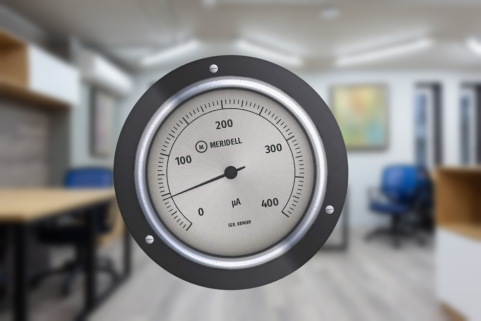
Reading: 45 µA
